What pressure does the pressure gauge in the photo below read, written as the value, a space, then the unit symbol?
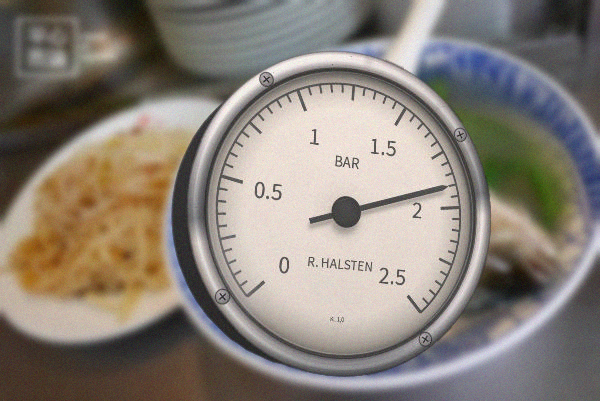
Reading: 1.9 bar
